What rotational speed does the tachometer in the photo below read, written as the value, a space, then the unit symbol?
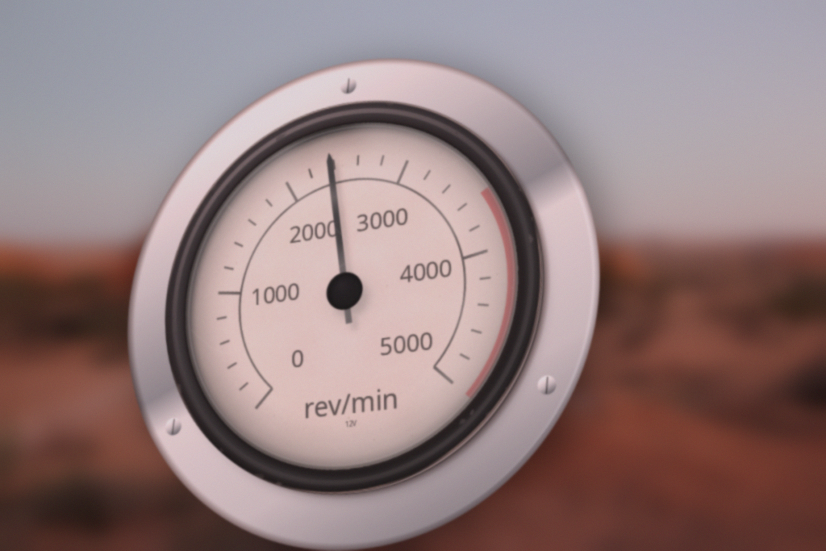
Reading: 2400 rpm
